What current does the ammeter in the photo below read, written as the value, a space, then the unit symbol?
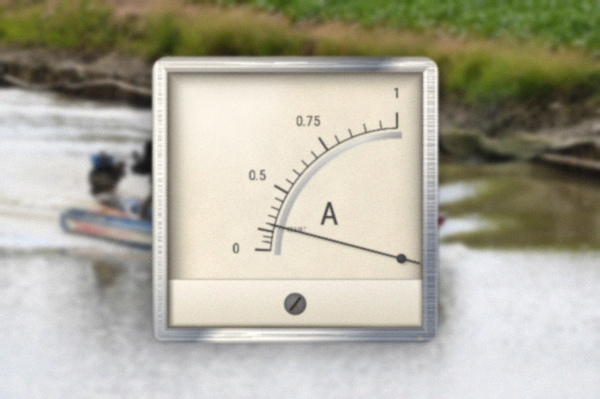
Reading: 0.3 A
